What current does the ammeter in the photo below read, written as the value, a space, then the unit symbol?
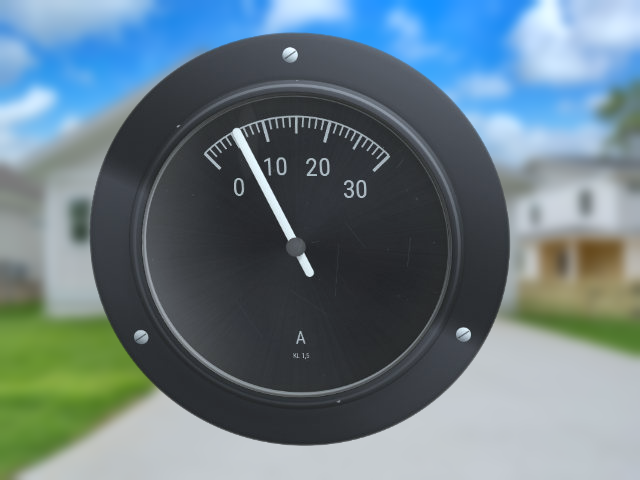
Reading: 6 A
